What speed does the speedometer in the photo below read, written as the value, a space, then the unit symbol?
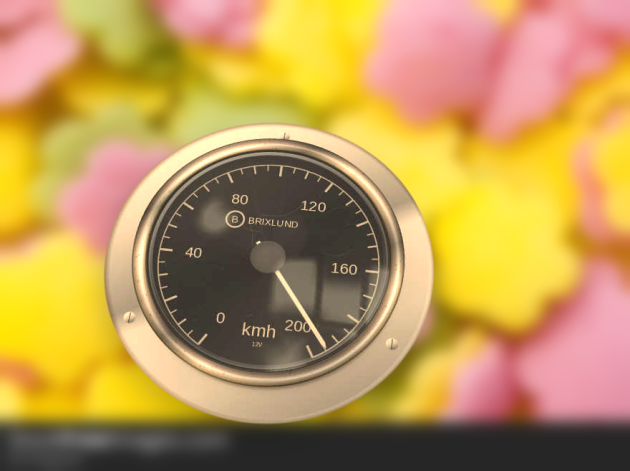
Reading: 195 km/h
